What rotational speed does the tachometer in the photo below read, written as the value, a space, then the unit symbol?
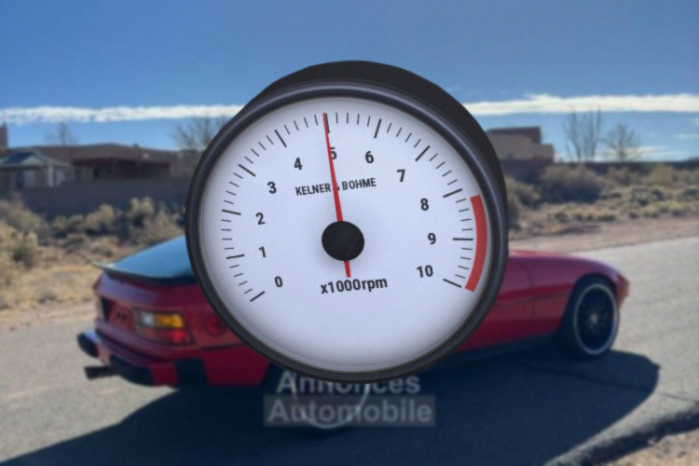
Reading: 5000 rpm
